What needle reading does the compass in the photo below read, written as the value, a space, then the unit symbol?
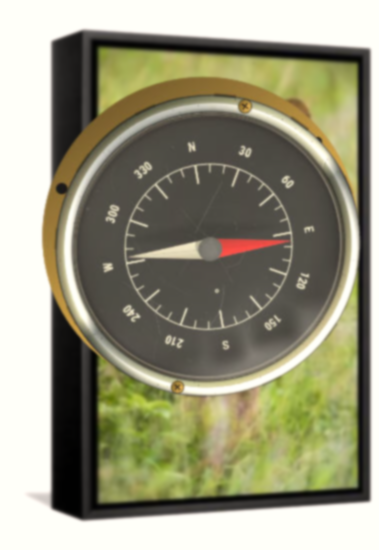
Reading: 95 °
